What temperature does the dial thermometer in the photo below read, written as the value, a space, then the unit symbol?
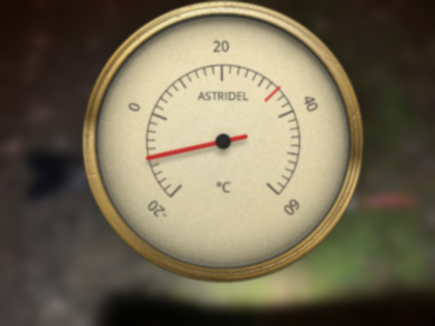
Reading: -10 °C
